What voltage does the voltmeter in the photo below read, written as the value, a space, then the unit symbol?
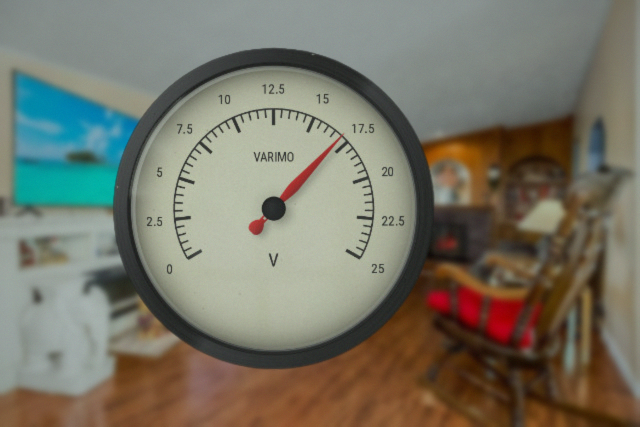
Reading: 17 V
